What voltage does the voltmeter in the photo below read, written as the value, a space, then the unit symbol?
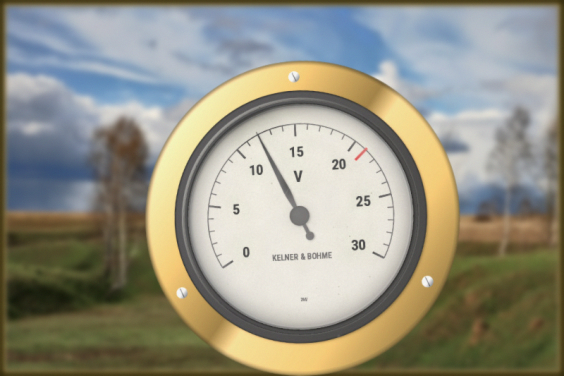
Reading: 12 V
